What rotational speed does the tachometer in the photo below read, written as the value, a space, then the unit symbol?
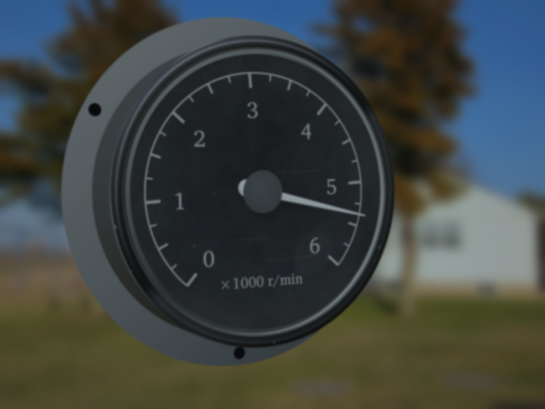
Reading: 5375 rpm
